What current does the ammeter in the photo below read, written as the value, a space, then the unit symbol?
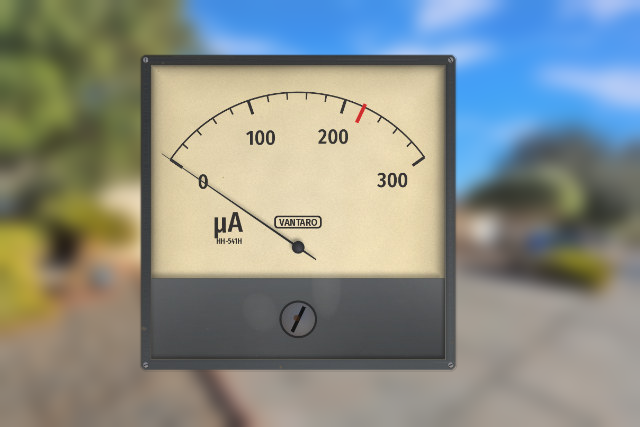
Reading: 0 µA
